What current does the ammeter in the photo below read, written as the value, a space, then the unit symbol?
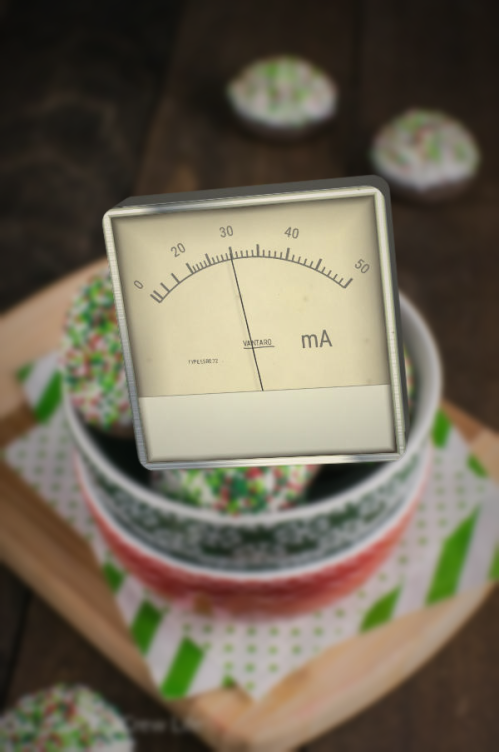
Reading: 30 mA
